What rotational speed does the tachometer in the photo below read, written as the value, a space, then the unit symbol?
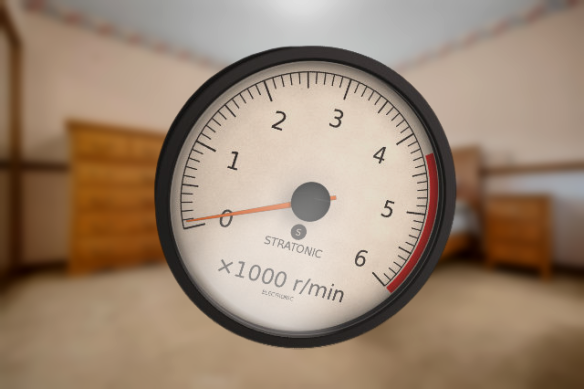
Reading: 100 rpm
